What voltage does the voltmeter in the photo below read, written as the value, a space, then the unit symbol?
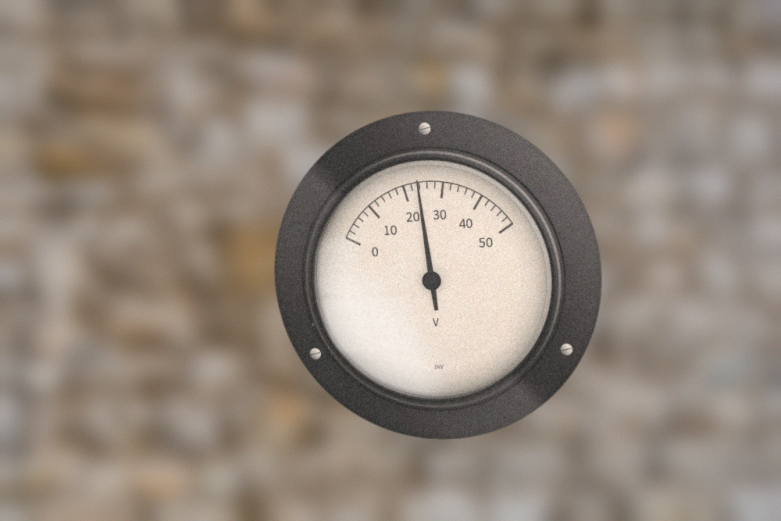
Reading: 24 V
